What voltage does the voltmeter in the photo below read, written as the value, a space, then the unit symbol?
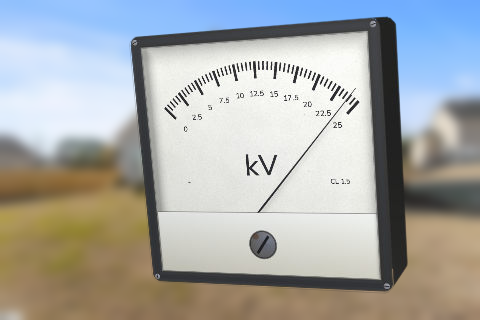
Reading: 24 kV
